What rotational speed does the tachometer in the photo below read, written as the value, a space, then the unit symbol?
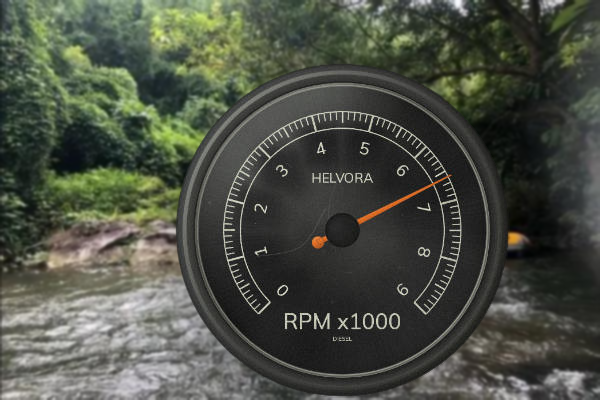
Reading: 6600 rpm
